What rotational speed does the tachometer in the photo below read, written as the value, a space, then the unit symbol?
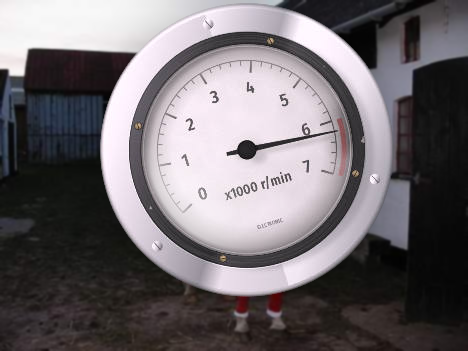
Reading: 6200 rpm
